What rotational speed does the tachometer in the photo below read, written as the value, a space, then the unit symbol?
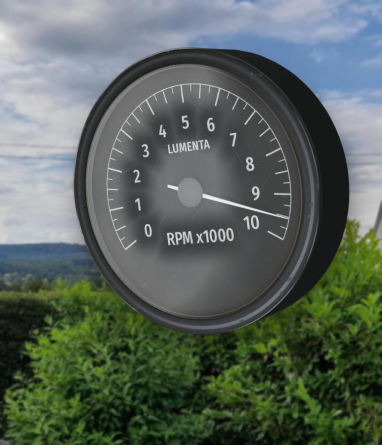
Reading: 9500 rpm
